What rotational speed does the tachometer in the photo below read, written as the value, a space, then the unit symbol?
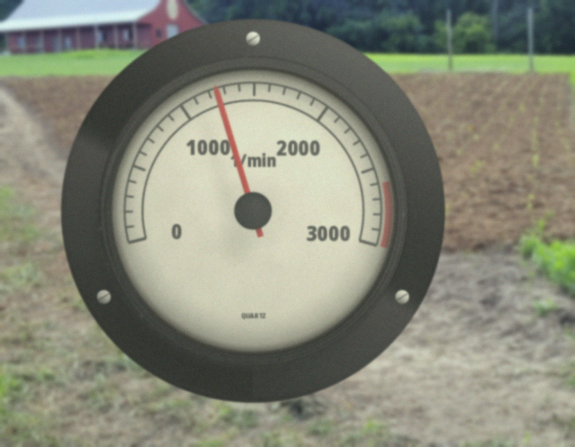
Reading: 1250 rpm
